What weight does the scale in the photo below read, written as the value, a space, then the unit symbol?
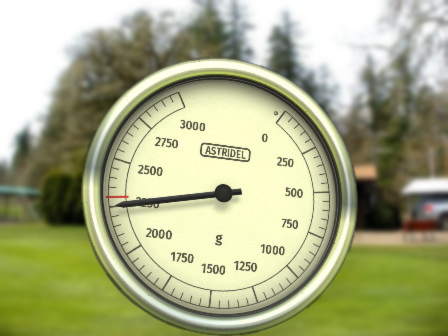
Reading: 2250 g
